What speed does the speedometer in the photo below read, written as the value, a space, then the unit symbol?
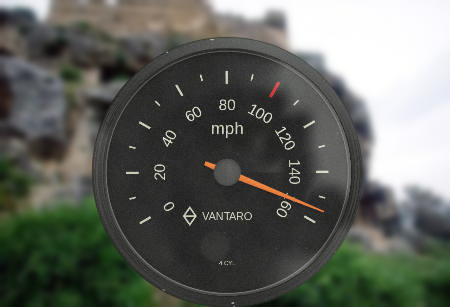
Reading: 155 mph
